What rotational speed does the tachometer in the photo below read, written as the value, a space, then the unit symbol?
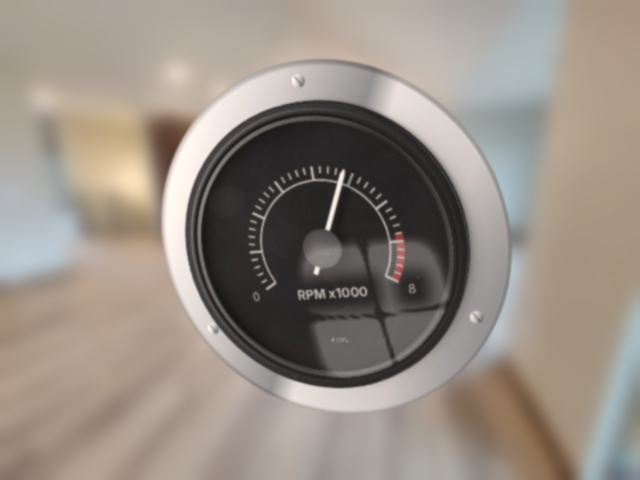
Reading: 4800 rpm
